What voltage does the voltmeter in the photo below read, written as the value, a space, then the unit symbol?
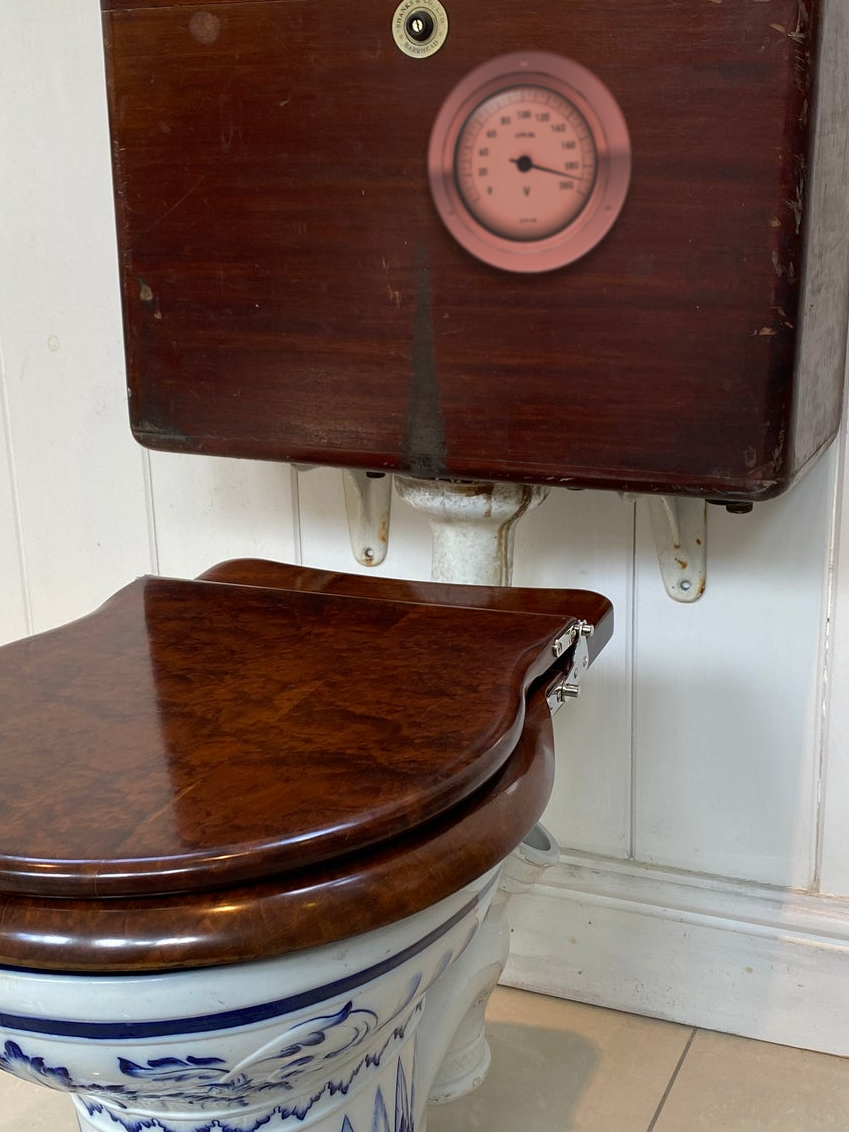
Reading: 190 V
